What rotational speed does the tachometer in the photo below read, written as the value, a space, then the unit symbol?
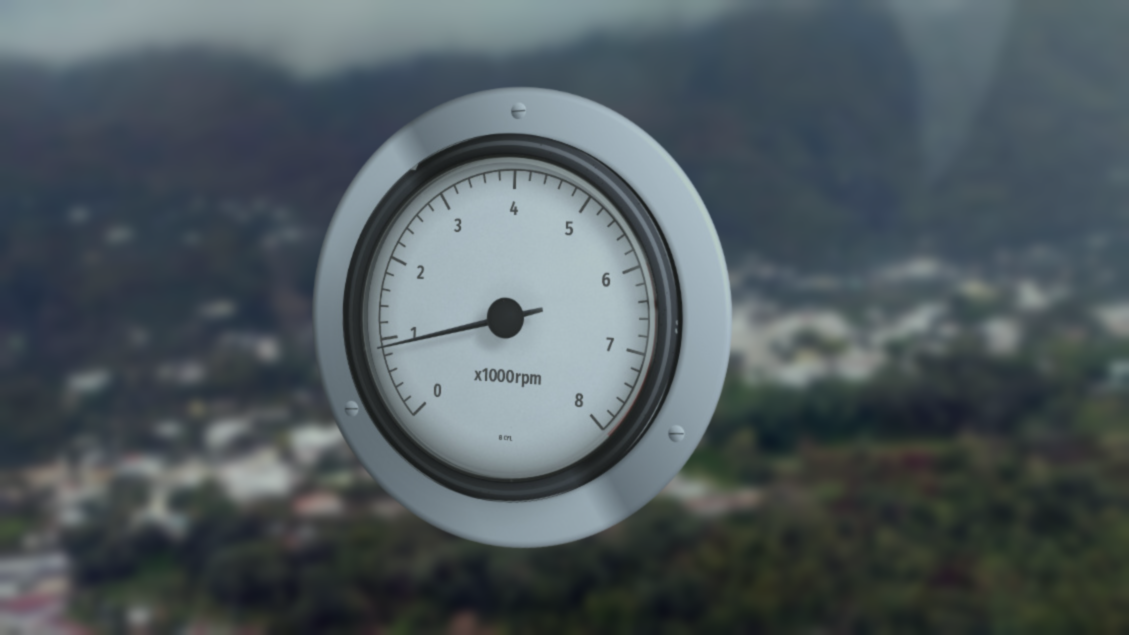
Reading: 900 rpm
